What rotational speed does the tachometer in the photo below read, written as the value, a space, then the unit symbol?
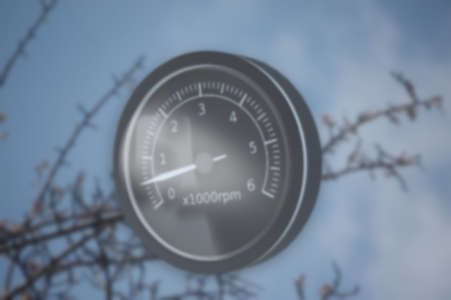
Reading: 500 rpm
